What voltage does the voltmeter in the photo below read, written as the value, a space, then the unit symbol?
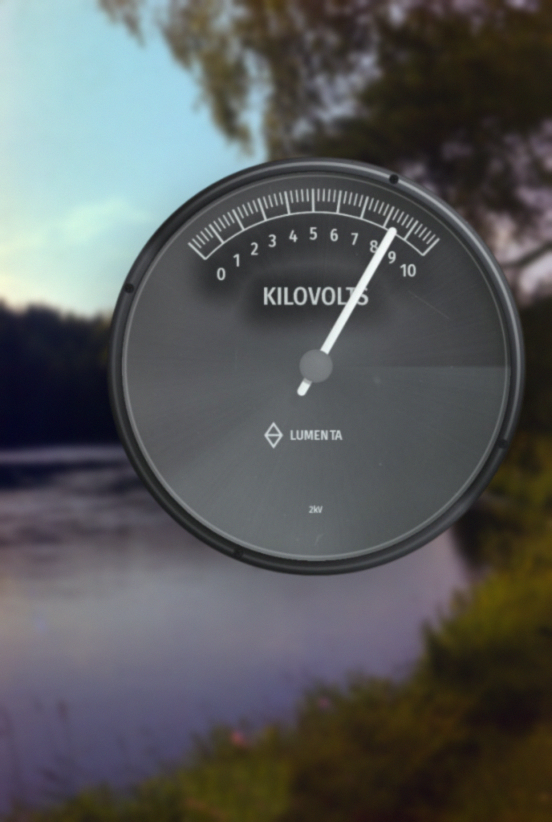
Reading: 8.4 kV
